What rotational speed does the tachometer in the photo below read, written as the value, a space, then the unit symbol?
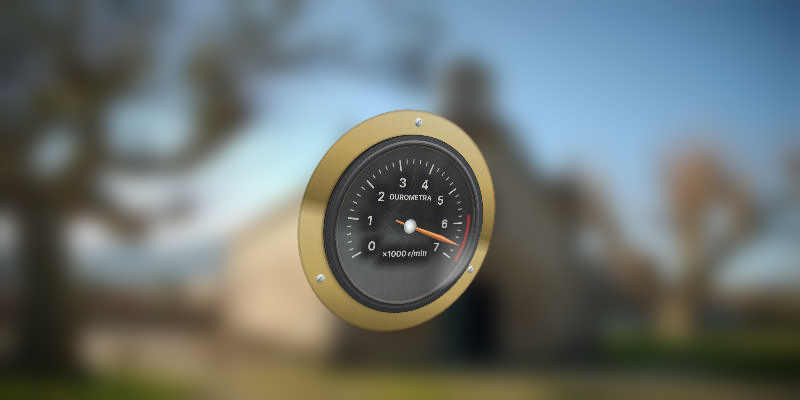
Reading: 6600 rpm
